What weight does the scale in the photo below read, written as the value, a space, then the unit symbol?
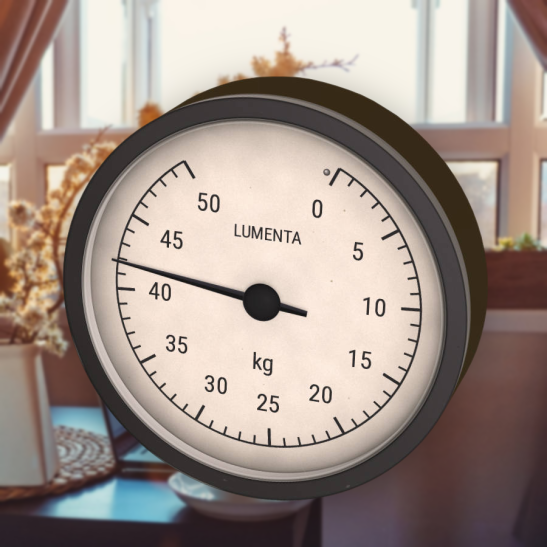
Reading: 42 kg
